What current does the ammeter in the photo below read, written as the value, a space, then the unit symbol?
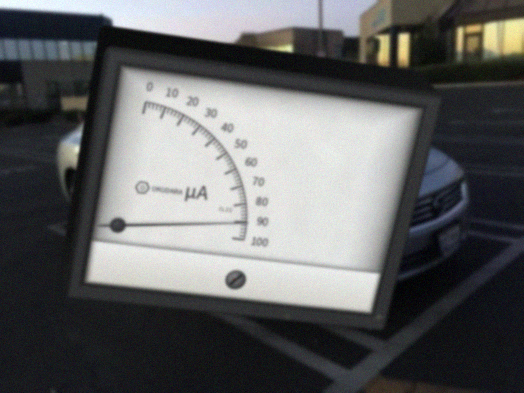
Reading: 90 µA
